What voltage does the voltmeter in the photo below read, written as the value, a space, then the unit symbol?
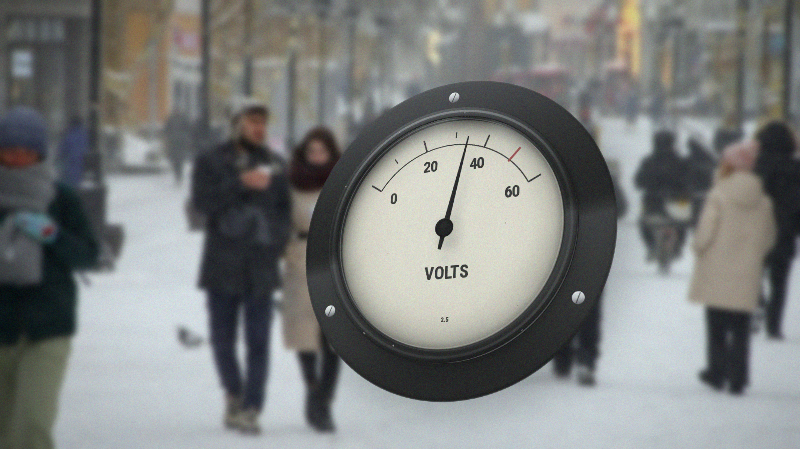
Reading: 35 V
